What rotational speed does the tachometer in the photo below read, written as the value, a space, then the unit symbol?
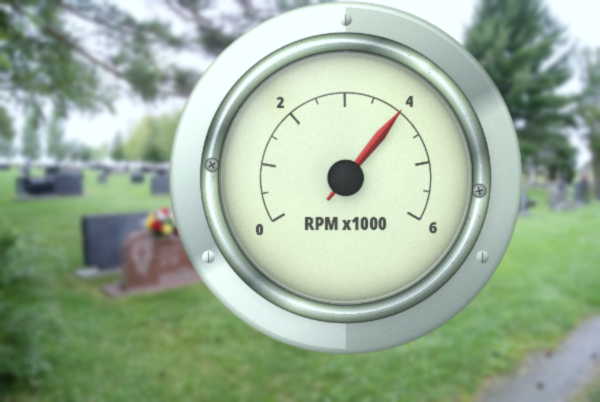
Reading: 4000 rpm
